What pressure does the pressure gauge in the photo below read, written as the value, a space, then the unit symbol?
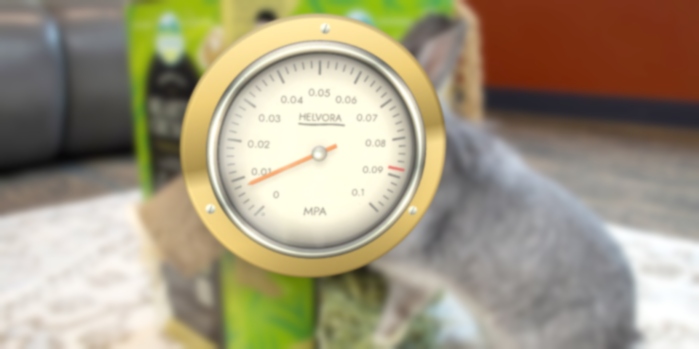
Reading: 0.008 MPa
